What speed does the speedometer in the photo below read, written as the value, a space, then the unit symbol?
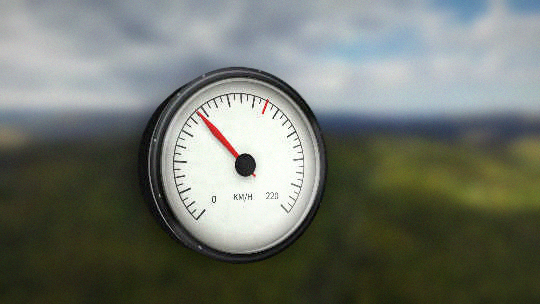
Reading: 75 km/h
